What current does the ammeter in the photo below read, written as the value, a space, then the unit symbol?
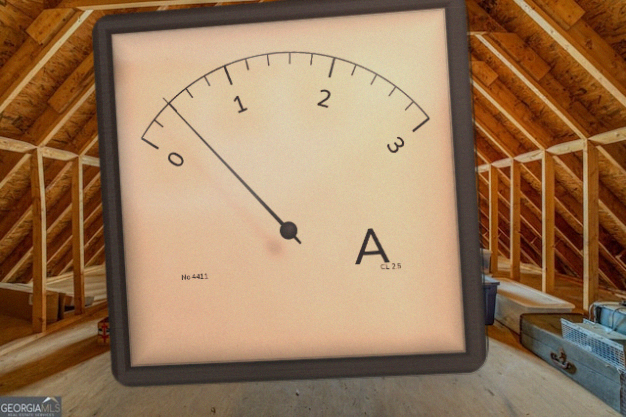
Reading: 0.4 A
